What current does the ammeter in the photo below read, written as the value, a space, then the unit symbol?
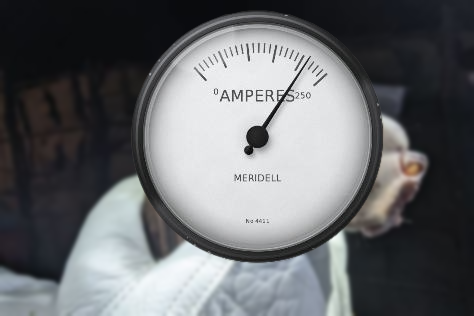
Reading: 210 A
